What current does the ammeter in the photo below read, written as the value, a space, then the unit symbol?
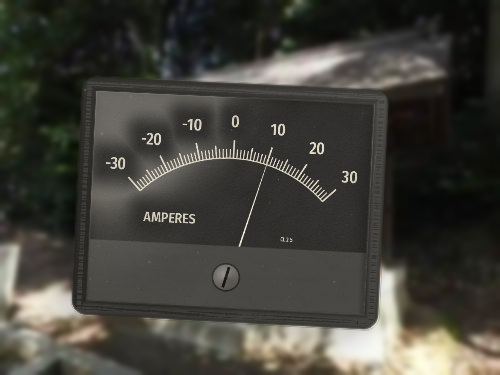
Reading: 10 A
